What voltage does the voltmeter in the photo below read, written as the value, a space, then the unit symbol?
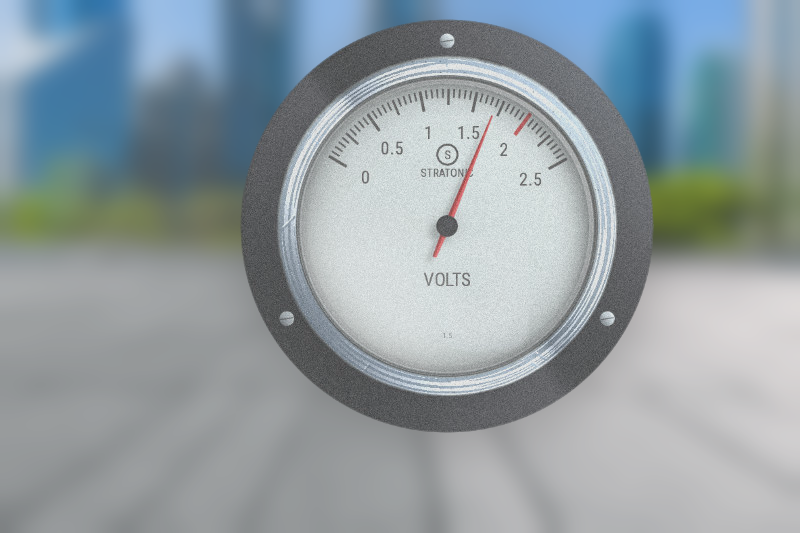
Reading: 1.7 V
